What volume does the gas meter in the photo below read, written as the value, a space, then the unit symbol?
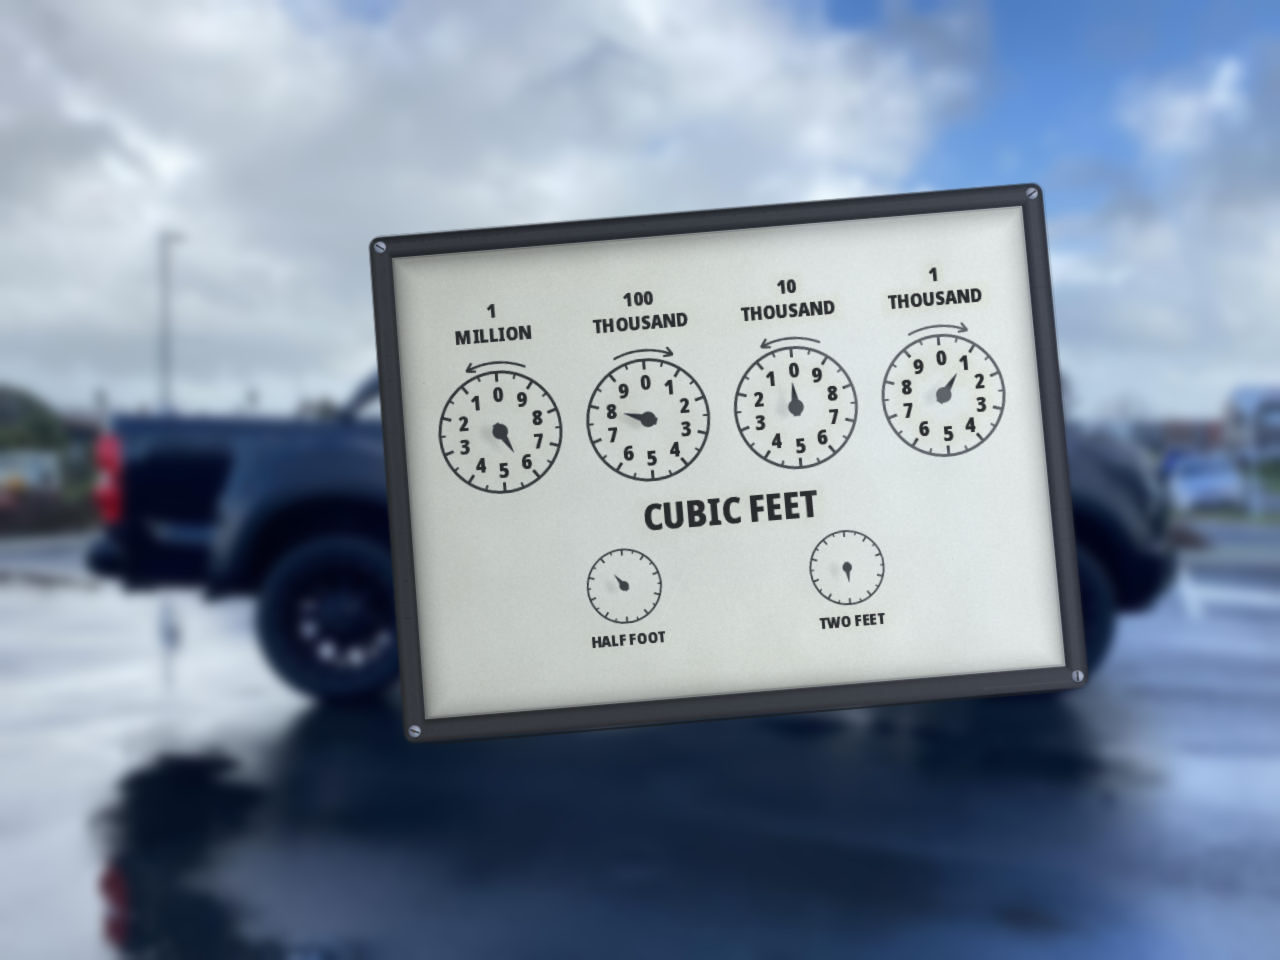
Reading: 580100 ft³
